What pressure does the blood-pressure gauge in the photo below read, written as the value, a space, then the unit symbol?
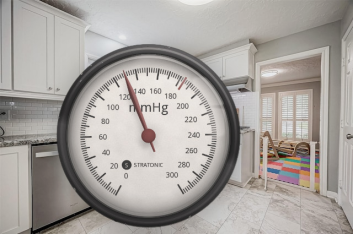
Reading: 130 mmHg
